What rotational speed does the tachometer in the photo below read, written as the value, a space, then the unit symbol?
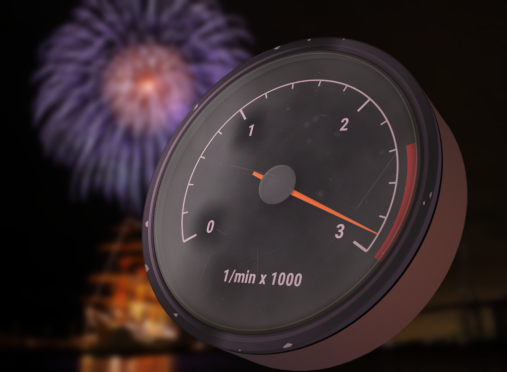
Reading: 2900 rpm
